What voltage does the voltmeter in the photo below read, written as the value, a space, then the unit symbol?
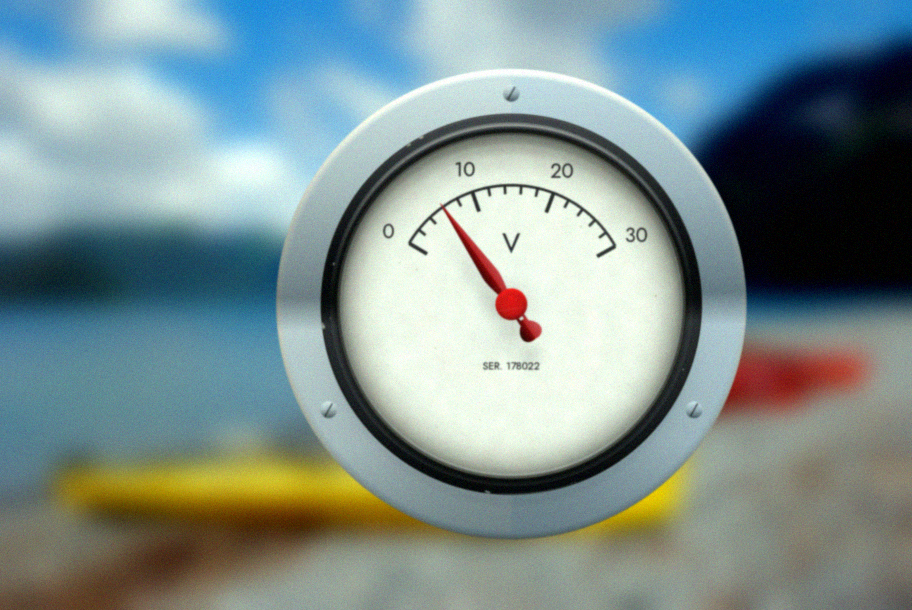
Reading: 6 V
